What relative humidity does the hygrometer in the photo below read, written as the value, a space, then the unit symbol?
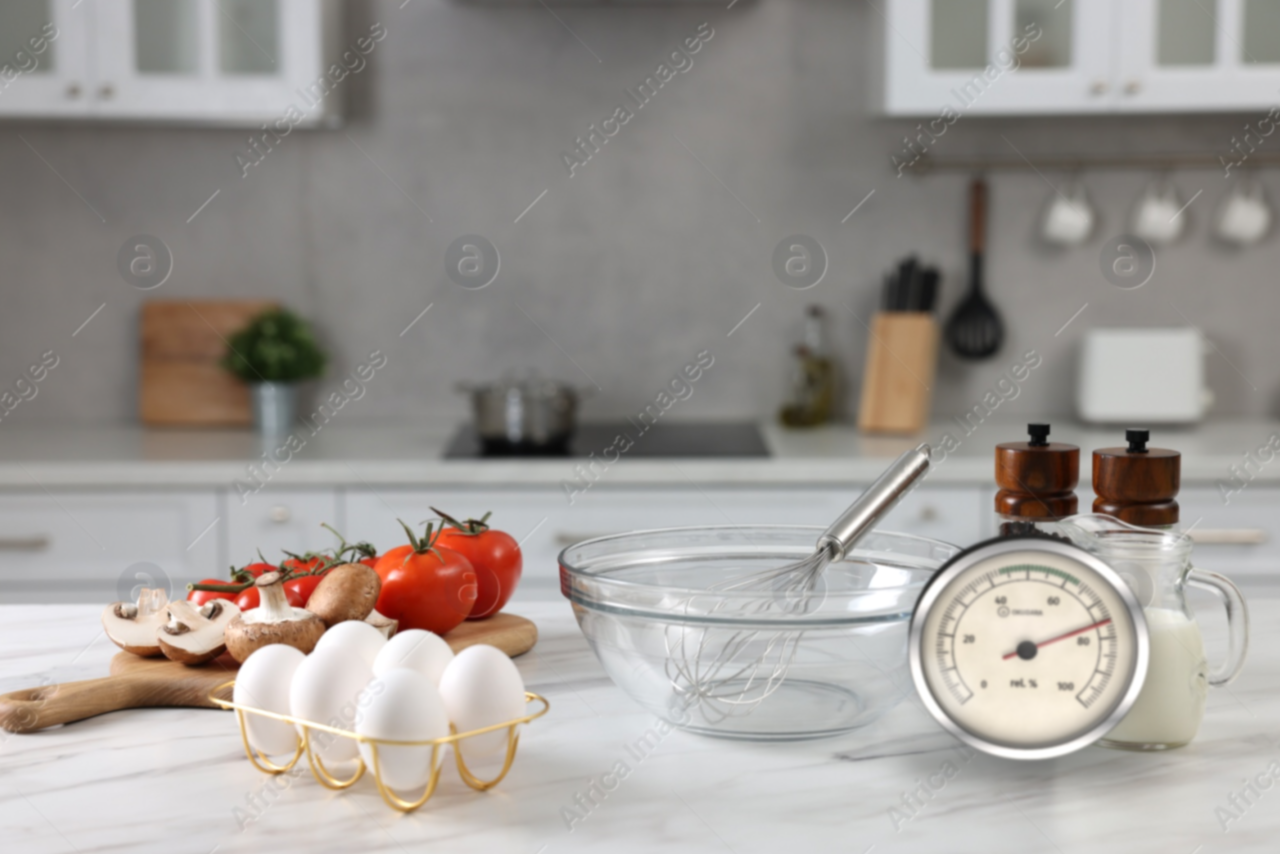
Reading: 75 %
